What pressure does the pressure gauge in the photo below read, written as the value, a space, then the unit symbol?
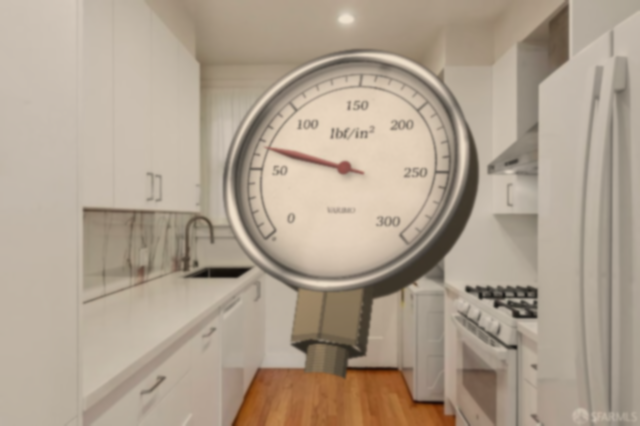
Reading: 65 psi
